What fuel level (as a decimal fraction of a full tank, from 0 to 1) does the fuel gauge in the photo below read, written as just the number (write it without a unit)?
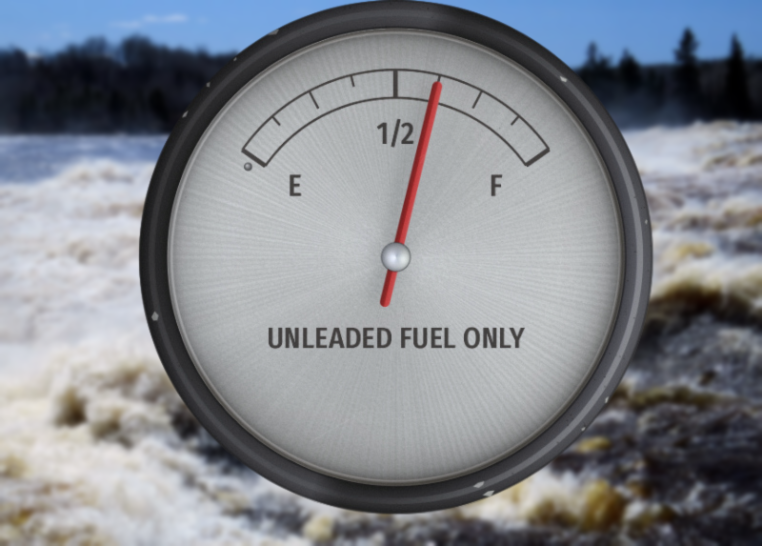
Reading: 0.625
